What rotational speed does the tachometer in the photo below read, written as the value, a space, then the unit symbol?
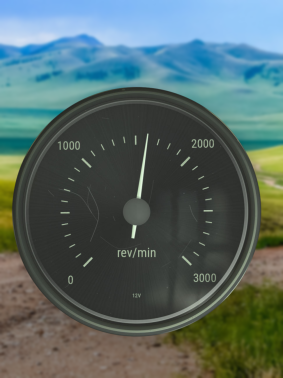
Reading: 1600 rpm
